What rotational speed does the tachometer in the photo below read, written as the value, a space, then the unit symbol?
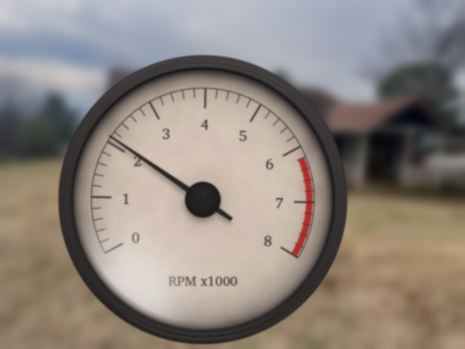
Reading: 2100 rpm
